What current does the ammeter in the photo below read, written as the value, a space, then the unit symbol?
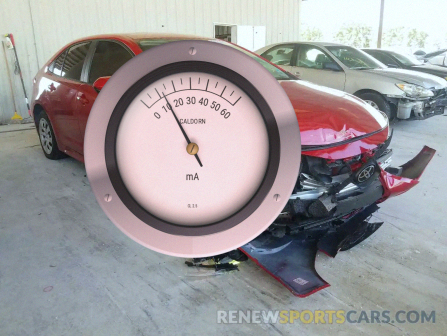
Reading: 12.5 mA
